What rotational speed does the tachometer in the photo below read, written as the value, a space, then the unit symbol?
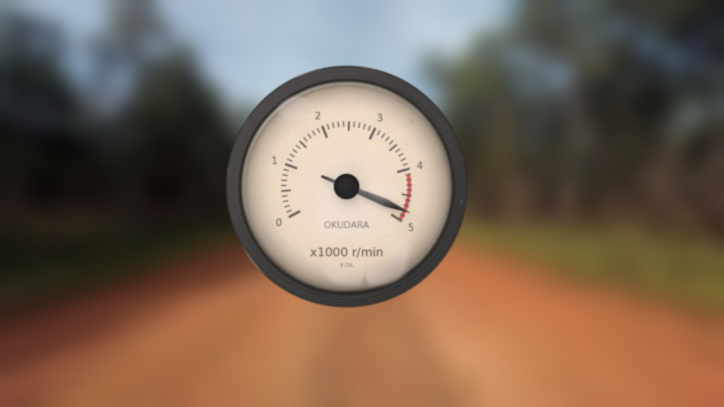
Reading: 4800 rpm
